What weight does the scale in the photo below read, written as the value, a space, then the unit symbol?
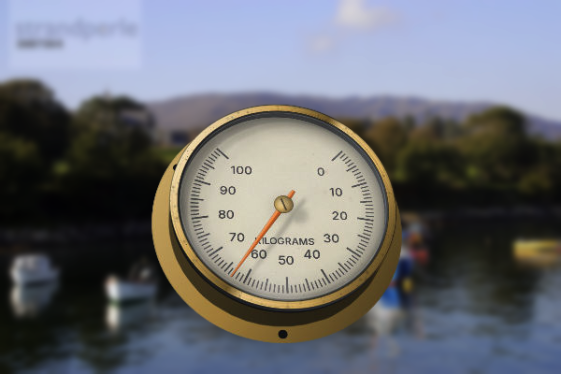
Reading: 63 kg
